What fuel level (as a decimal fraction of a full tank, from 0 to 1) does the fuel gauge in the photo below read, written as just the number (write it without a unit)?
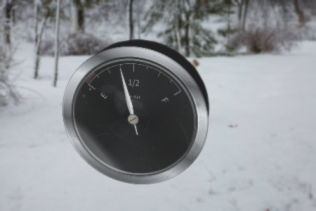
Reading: 0.375
